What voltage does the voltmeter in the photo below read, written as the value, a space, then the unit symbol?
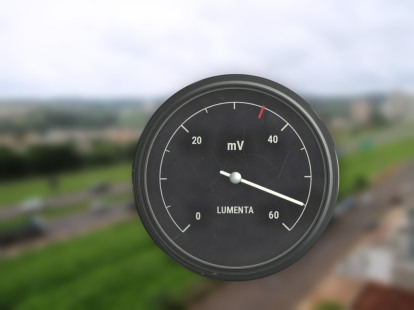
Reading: 55 mV
